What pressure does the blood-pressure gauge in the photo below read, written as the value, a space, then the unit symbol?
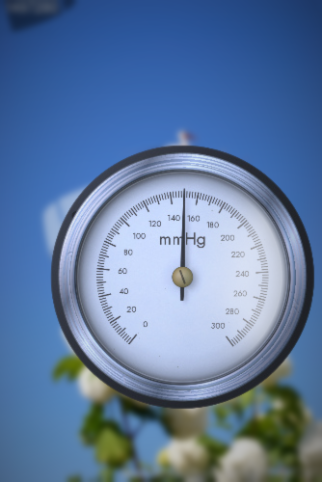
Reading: 150 mmHg
